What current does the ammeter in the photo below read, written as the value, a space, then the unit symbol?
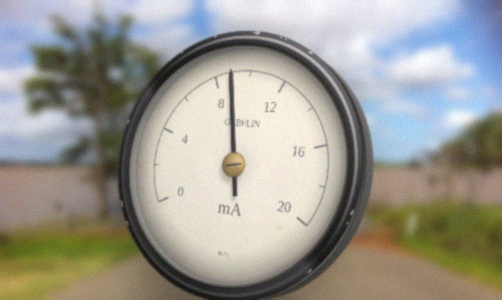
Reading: 9 mA
